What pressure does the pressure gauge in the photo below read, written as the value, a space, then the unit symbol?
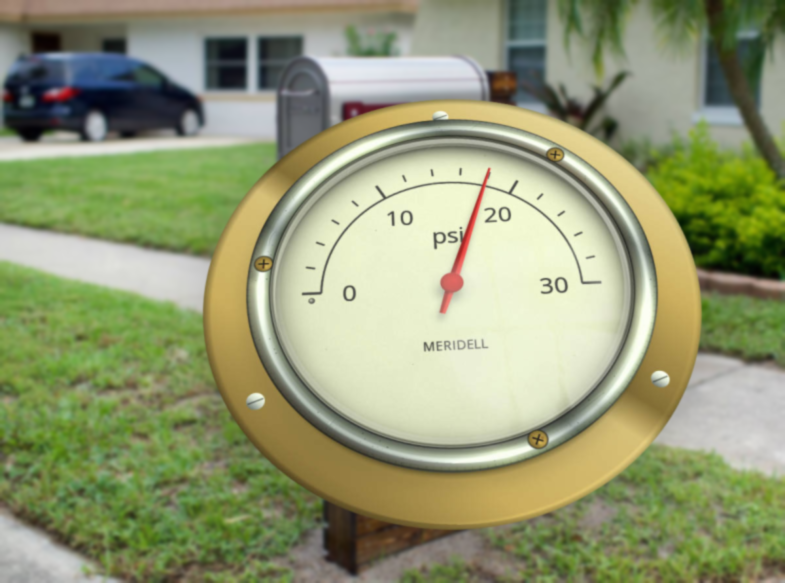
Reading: 18 psi
